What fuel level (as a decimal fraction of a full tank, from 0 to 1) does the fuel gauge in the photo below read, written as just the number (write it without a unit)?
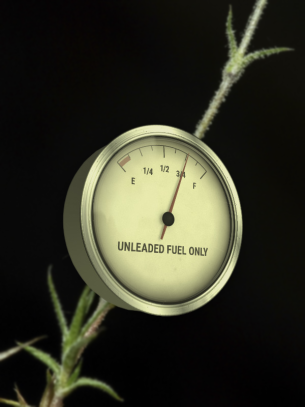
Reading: 0.75
